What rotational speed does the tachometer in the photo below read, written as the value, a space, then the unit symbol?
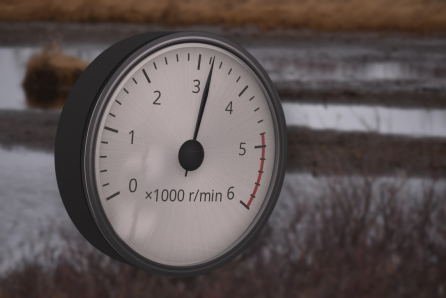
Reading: 3200 rpm
